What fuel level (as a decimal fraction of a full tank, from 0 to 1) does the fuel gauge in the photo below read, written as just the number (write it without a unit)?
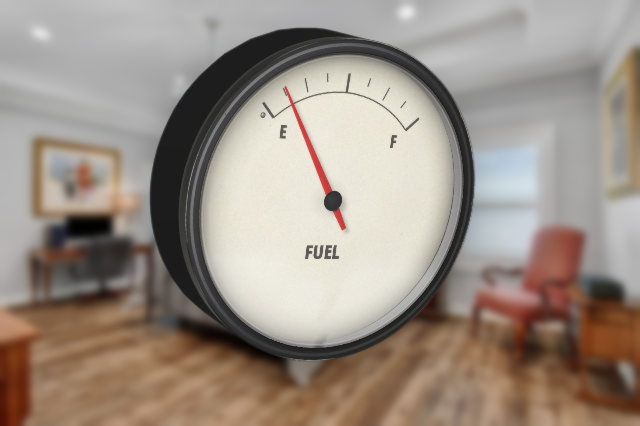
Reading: 0.125
